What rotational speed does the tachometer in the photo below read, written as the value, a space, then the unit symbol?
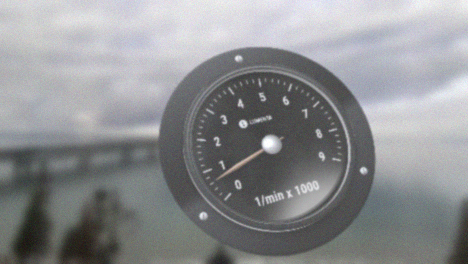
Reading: 600 rpm
